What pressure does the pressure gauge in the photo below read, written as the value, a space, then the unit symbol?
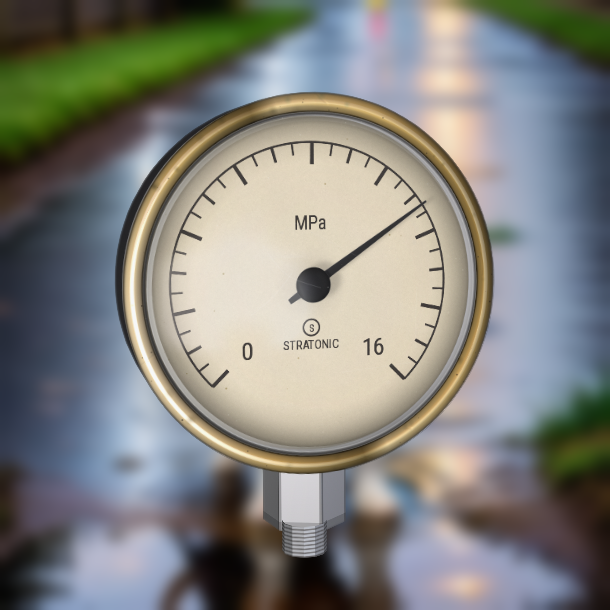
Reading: 11.25 MPa
